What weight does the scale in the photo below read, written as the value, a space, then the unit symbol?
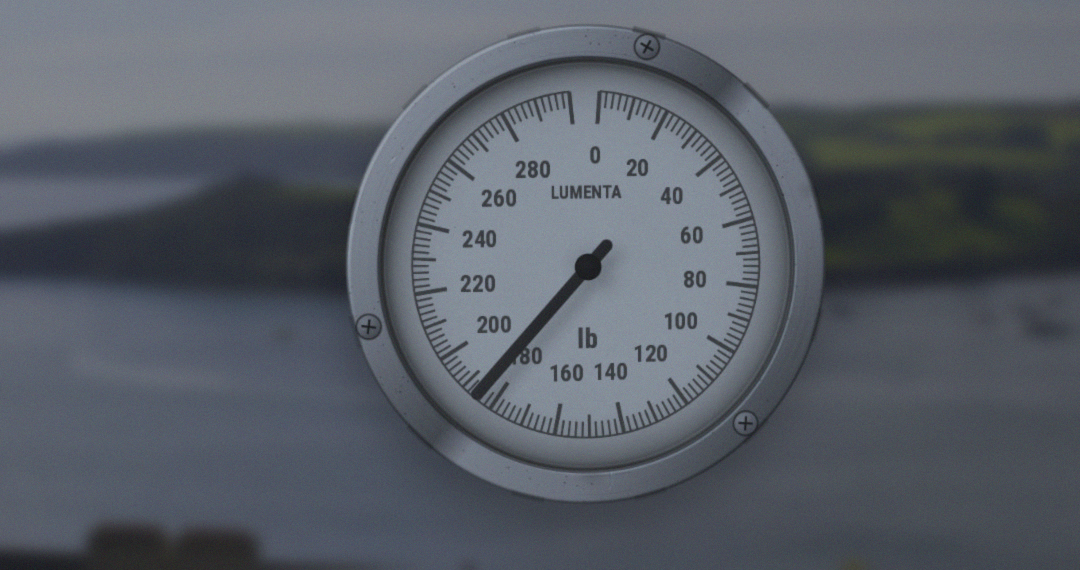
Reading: 186 lb
